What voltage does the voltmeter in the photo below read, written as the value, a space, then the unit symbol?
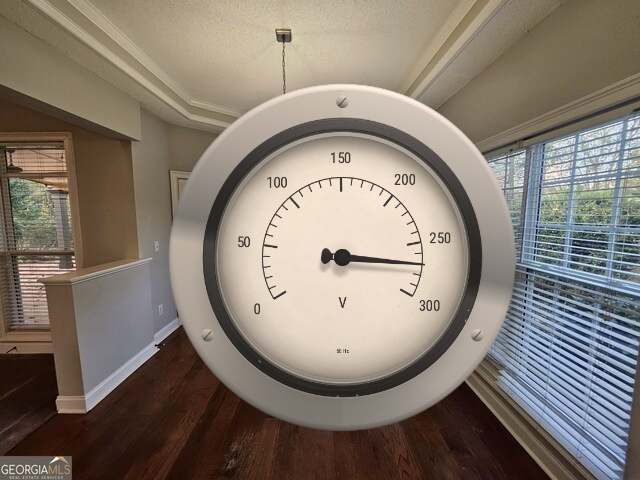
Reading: 270 V
